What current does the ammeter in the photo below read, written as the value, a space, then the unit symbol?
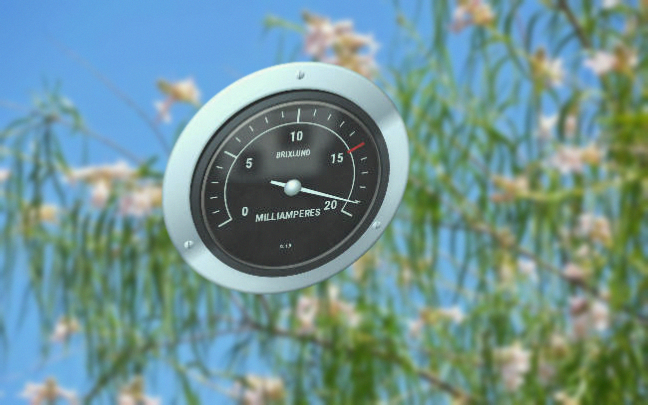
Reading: 19 mA
